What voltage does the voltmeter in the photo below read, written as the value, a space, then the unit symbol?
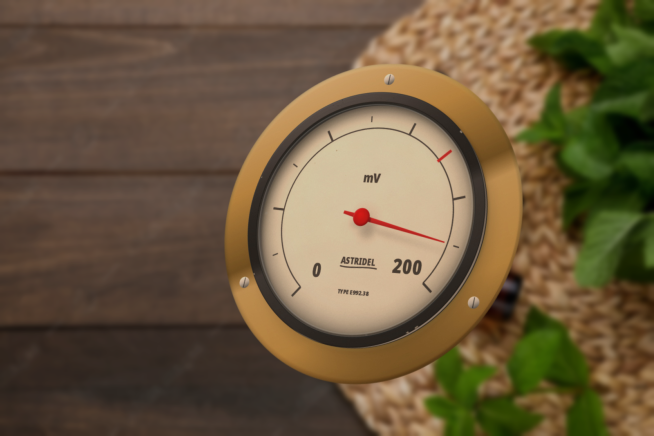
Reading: 180 mV
